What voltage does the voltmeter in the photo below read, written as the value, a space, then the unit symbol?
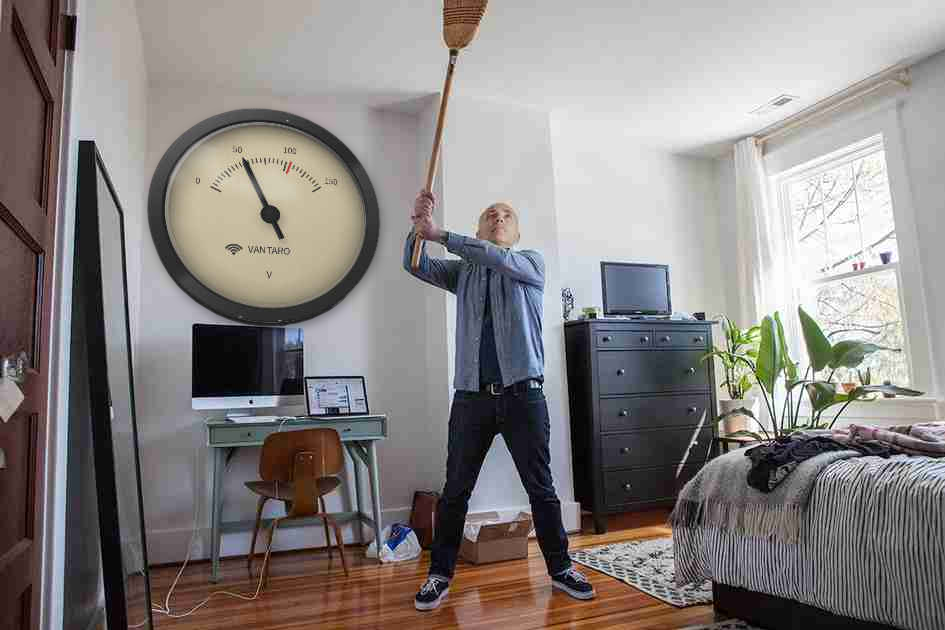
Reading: 50 V
